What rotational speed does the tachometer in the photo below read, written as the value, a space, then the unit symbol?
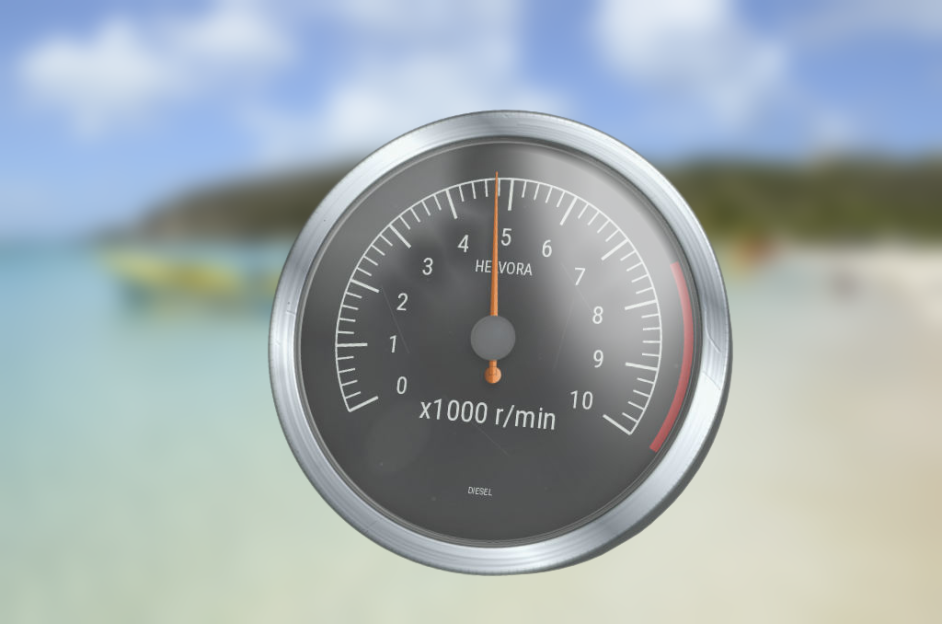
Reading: 4800 rpm
